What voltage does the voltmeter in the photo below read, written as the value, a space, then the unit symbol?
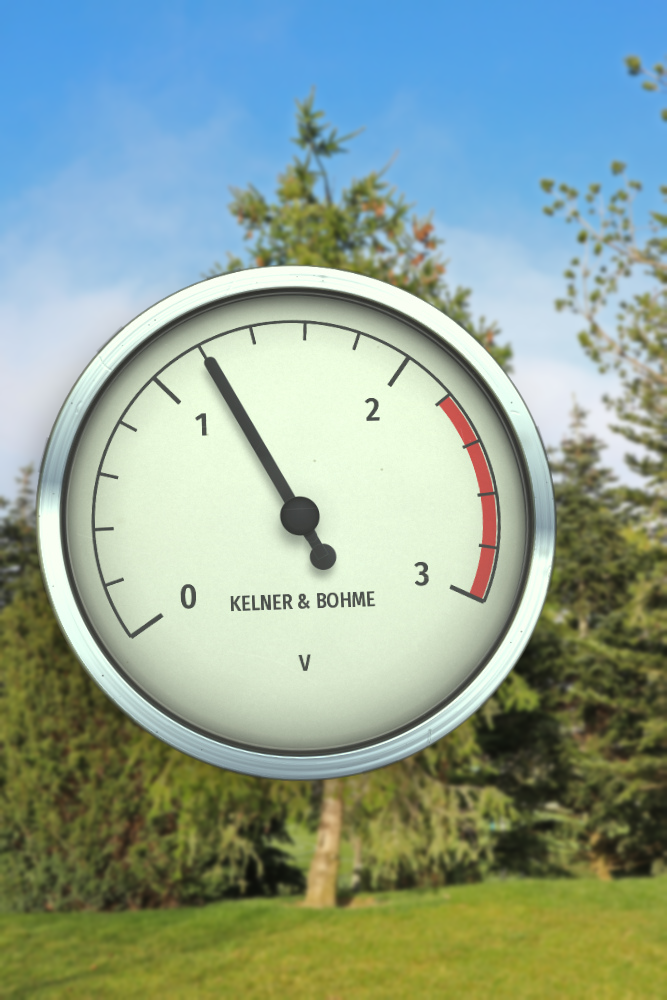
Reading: 1.2 V
